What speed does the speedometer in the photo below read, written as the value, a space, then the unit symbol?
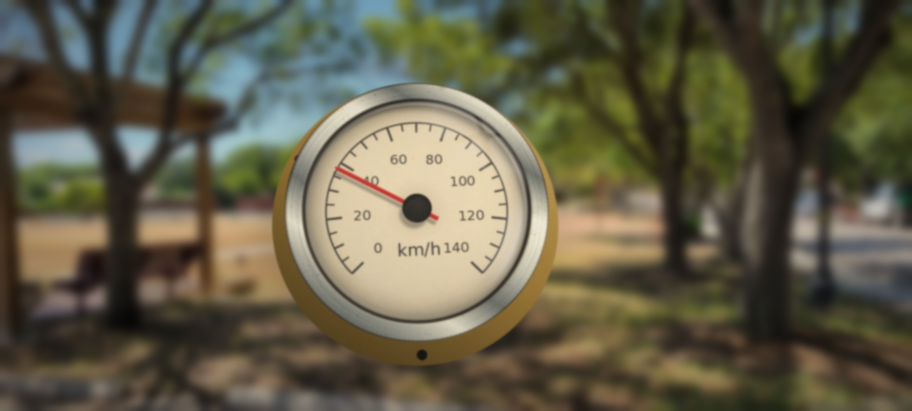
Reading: 37.5 km/h
